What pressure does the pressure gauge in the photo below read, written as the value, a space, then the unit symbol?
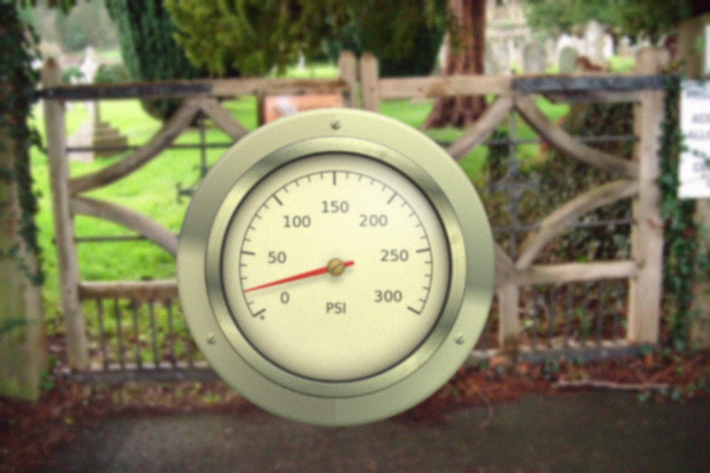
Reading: 20 psi
